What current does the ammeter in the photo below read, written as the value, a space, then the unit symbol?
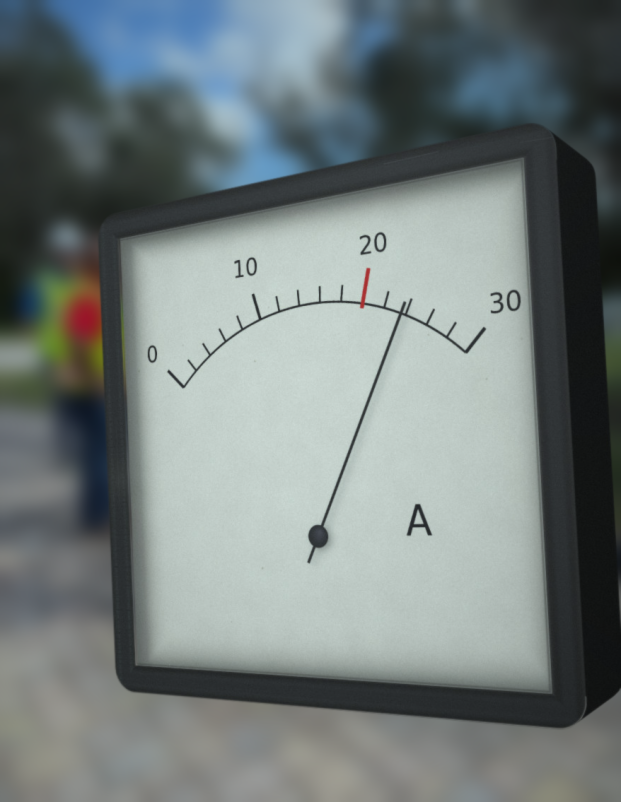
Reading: 24 A
